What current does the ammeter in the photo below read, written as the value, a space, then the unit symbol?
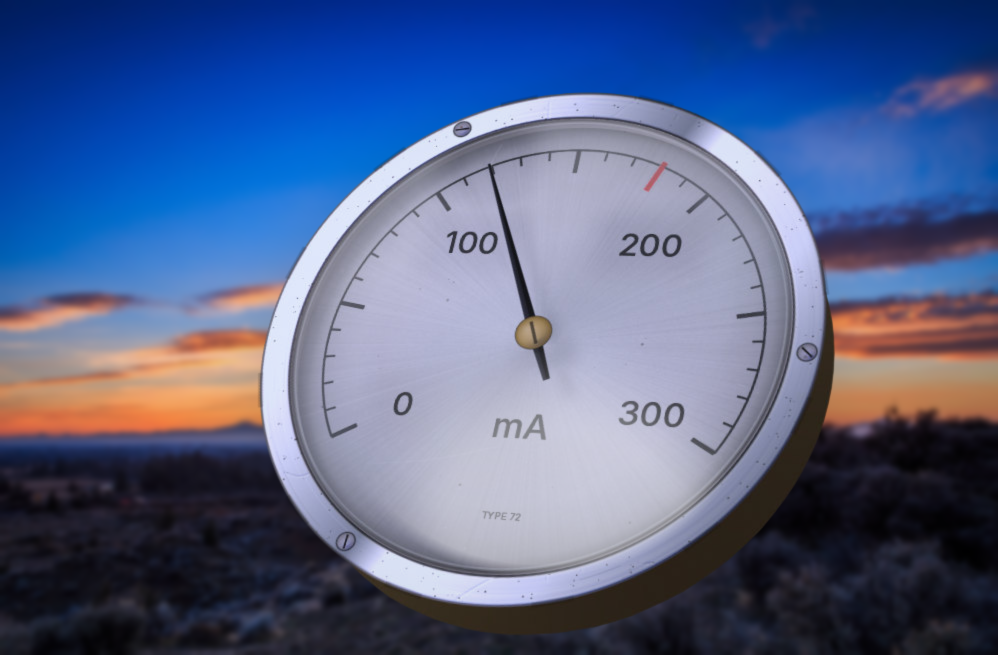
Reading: 120 mA
